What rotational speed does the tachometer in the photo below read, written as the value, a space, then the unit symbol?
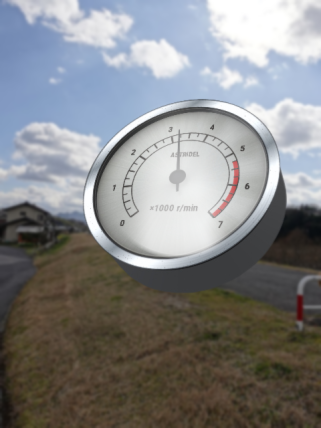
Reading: 3250 rpm
